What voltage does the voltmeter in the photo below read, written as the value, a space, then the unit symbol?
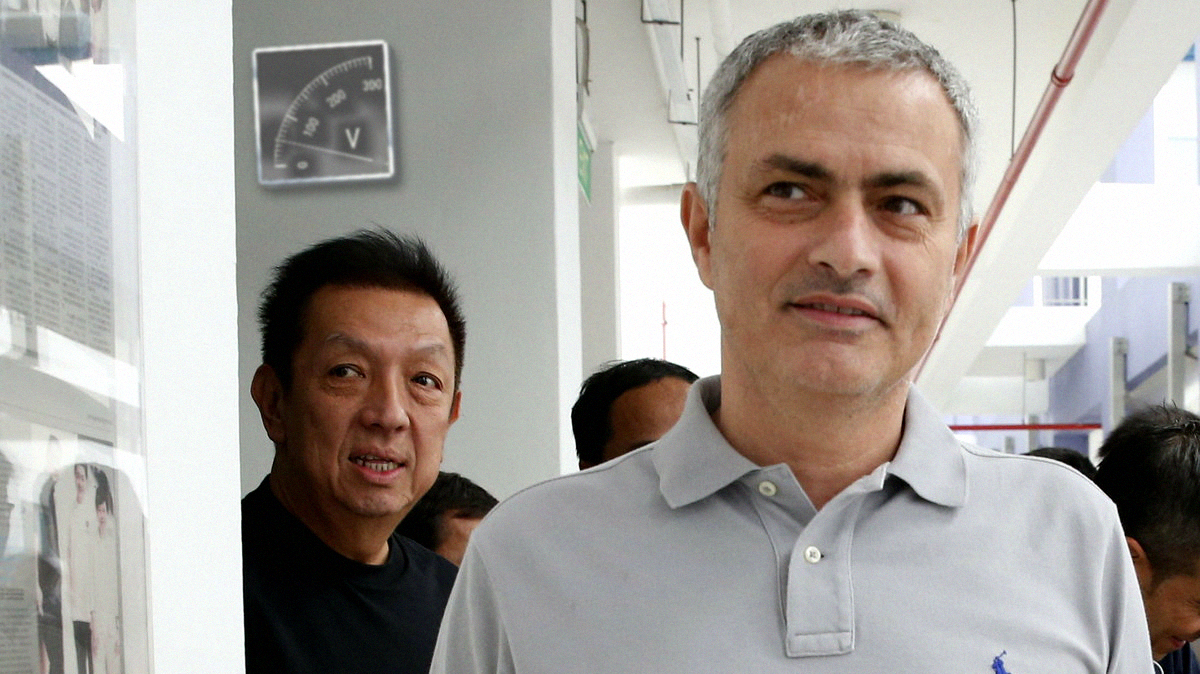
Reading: 50 V
